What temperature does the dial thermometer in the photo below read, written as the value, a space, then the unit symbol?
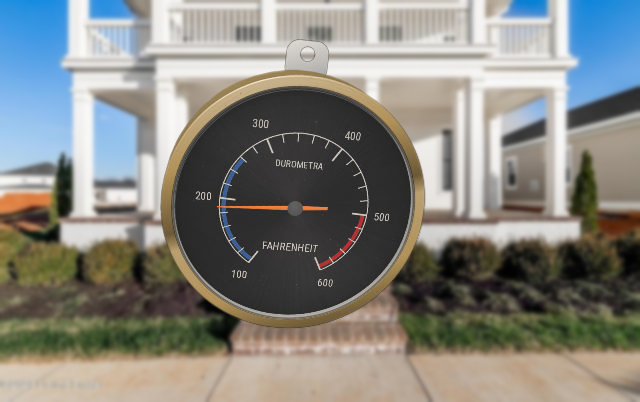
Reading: 190 °F
